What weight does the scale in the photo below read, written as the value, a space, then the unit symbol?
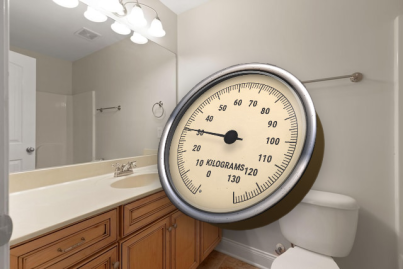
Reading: 30 kg
